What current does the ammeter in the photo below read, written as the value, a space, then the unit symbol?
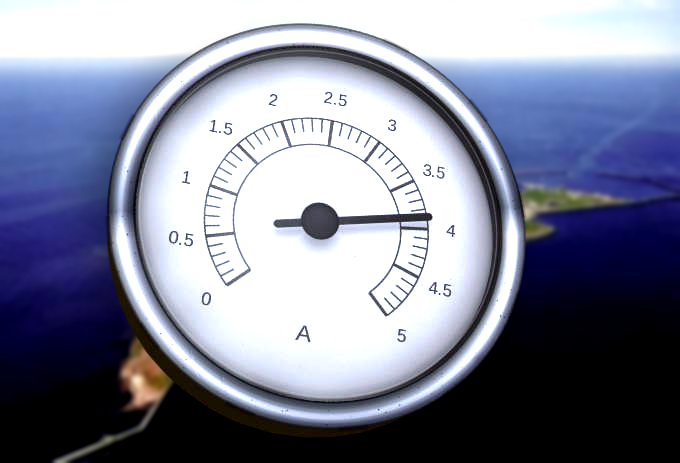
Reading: 3.9 A
